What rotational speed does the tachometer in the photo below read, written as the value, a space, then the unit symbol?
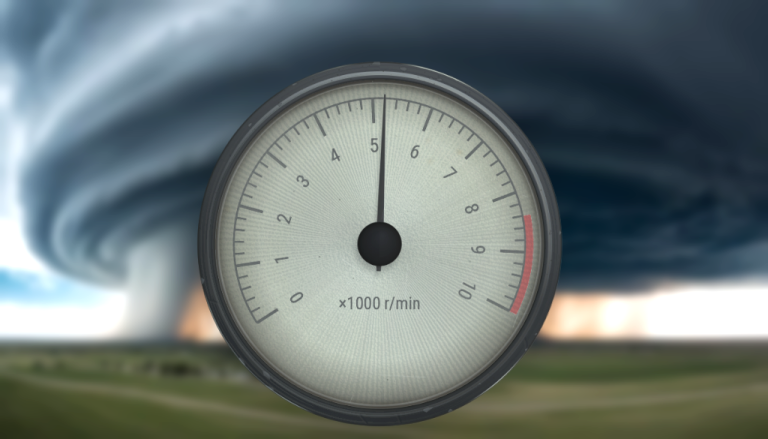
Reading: 5200 rpm
